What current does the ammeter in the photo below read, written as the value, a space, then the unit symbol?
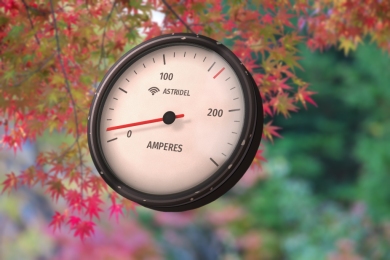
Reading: 10 A
